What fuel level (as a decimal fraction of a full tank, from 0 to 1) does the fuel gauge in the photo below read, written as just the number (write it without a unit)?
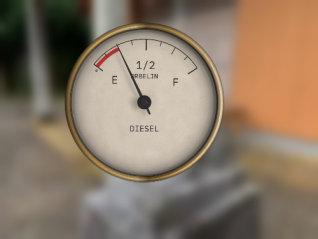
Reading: 0.25
